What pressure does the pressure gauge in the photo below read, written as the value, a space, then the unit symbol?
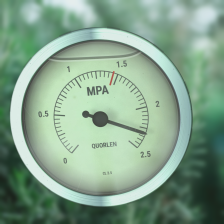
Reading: 2.3 MPa
